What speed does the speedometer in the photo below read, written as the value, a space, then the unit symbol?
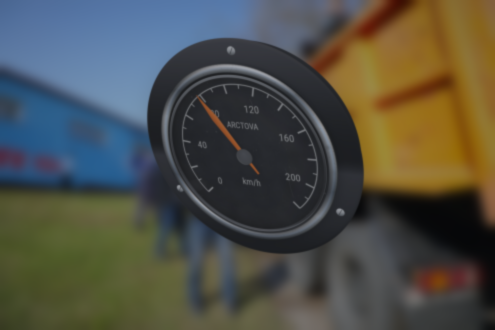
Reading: 80 km/h
